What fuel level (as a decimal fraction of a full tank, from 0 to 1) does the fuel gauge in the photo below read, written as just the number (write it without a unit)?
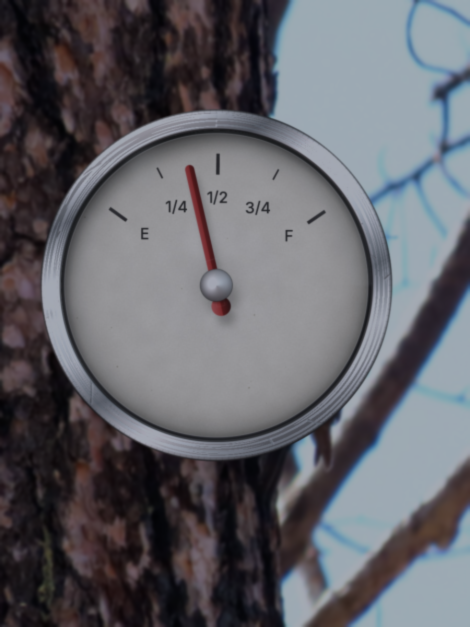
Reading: 0.375
